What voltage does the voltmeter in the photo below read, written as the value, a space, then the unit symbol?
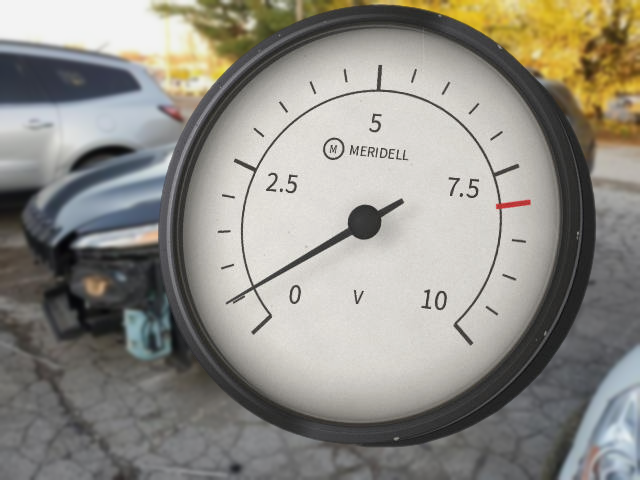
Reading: 0.5 V
